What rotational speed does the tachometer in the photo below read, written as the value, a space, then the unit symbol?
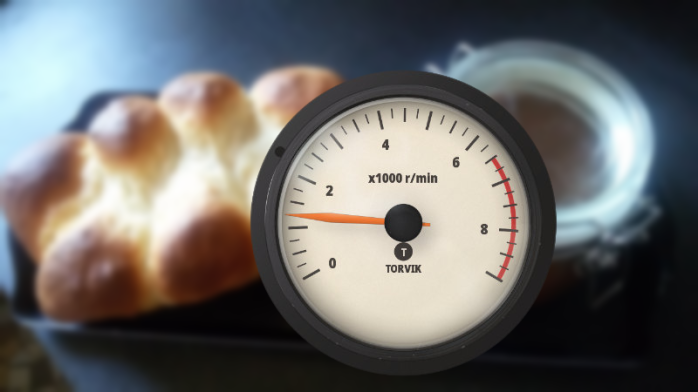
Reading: 1250 rpm
